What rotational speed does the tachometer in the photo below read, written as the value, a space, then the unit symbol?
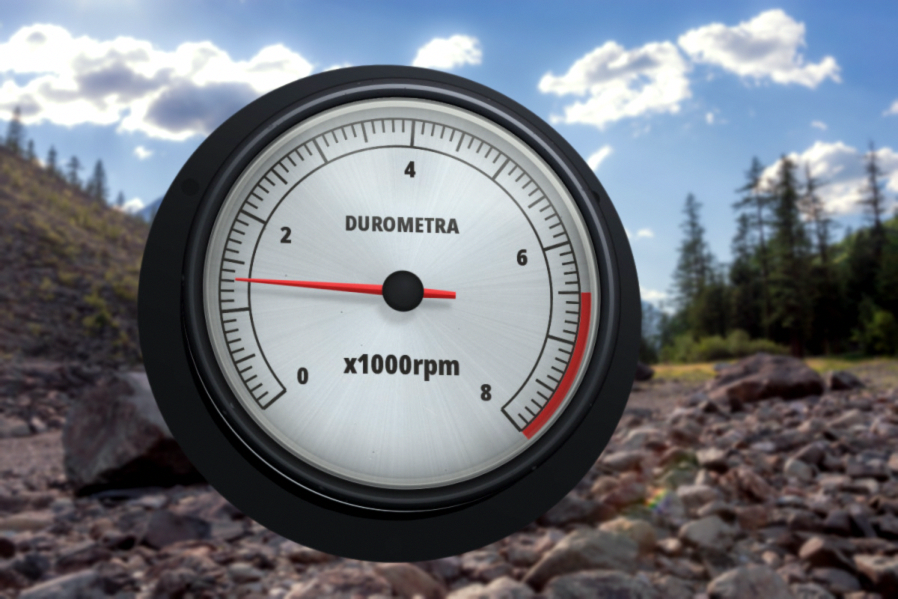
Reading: 1300 rpm
